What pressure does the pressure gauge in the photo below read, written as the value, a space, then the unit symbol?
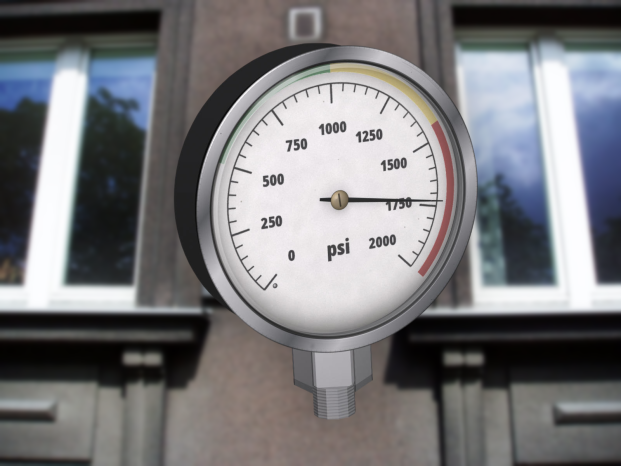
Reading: 1725 psi
